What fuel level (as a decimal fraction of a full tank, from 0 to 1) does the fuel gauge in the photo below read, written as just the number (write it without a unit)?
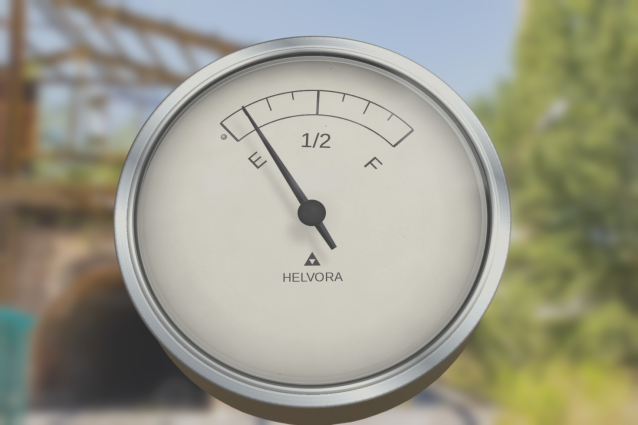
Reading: 0.125
